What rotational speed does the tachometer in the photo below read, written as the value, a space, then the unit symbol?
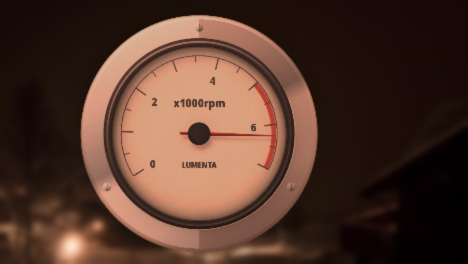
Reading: 6250 rpm
